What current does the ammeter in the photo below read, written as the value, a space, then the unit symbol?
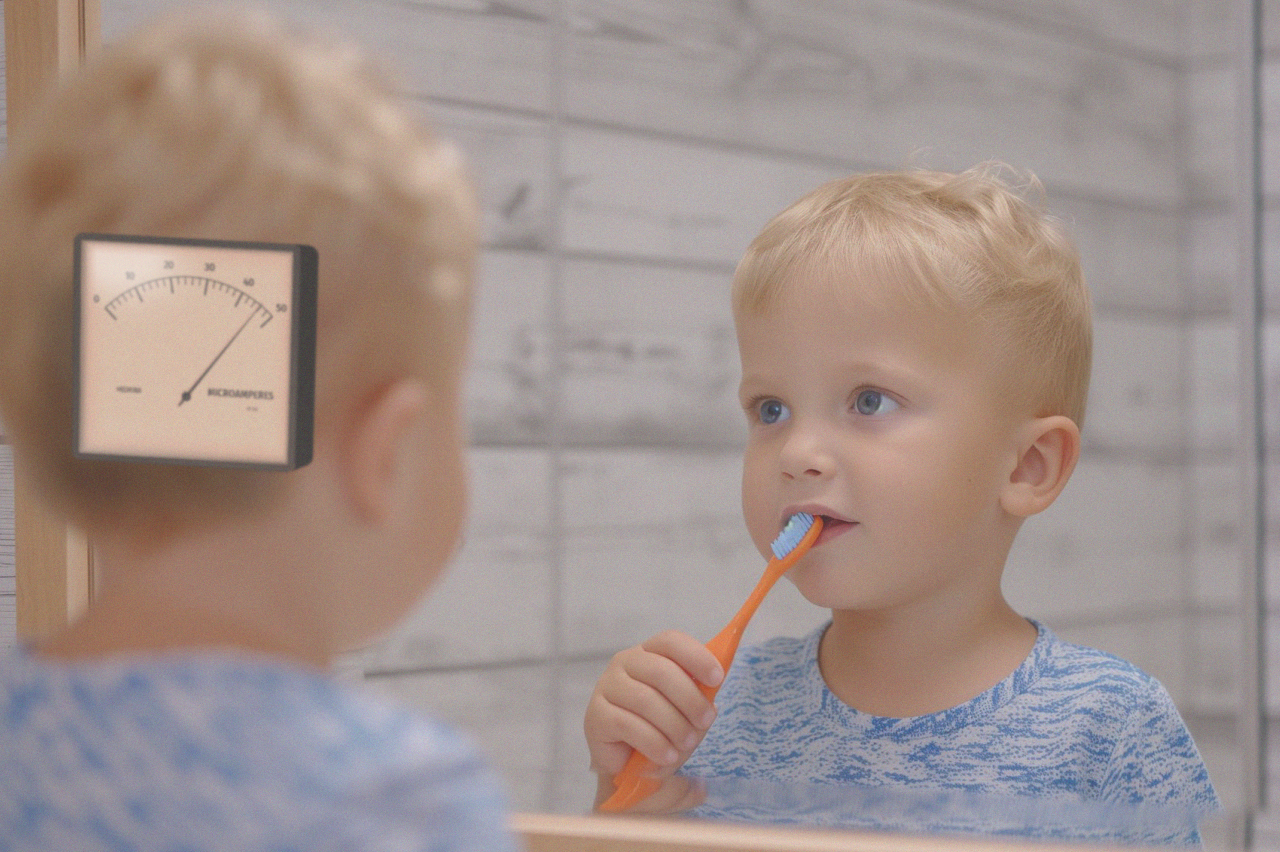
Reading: 46 µA
